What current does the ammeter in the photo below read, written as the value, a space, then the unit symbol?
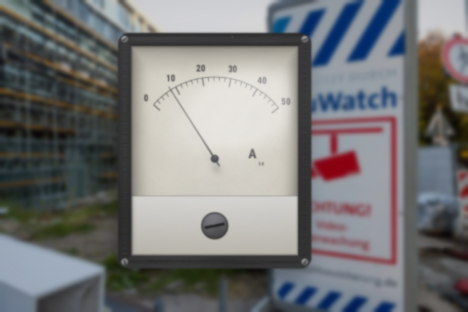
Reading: 8 A
